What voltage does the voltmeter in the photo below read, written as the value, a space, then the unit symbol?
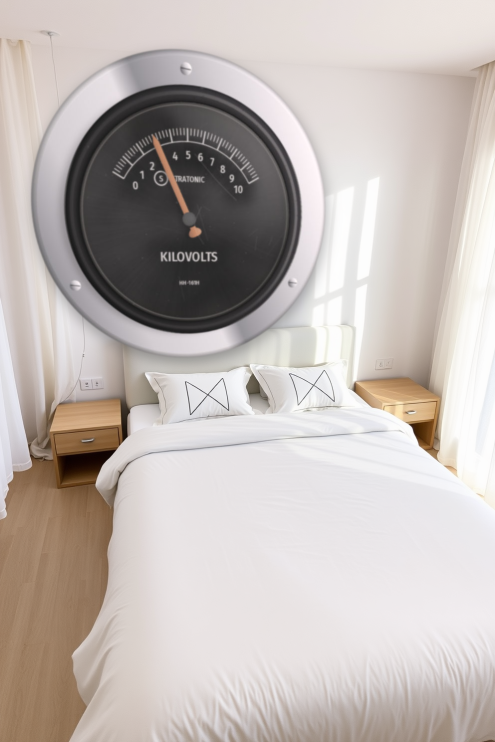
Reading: 3 kV
